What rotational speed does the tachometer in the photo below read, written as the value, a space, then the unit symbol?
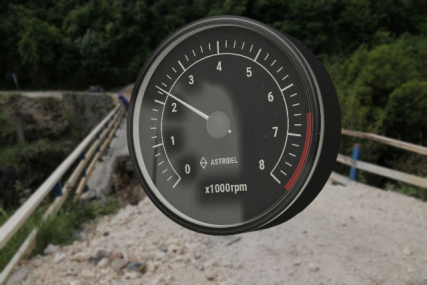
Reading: 2300 rpm
